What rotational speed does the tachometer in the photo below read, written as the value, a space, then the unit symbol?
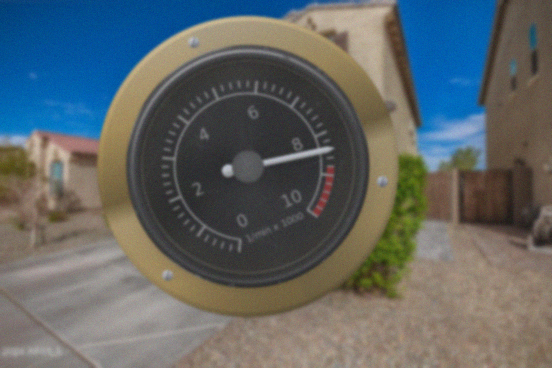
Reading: 8400 rpm
